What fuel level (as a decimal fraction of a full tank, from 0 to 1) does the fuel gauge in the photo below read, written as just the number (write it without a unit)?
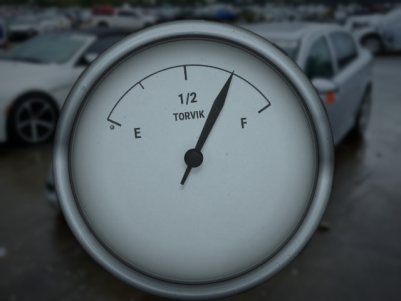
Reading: 0.75
